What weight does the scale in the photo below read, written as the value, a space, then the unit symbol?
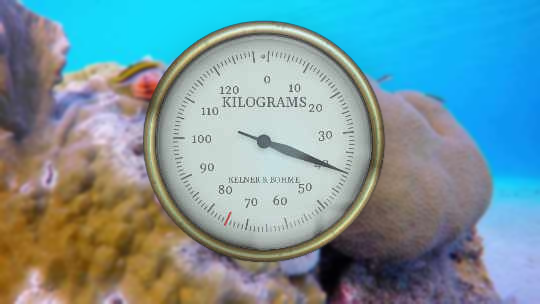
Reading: 40 kg
